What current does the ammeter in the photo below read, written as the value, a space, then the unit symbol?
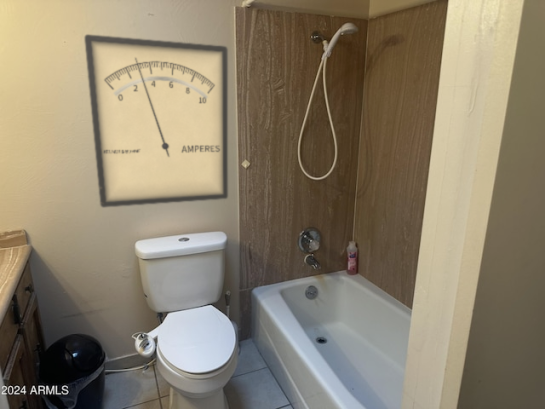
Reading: 3 A
